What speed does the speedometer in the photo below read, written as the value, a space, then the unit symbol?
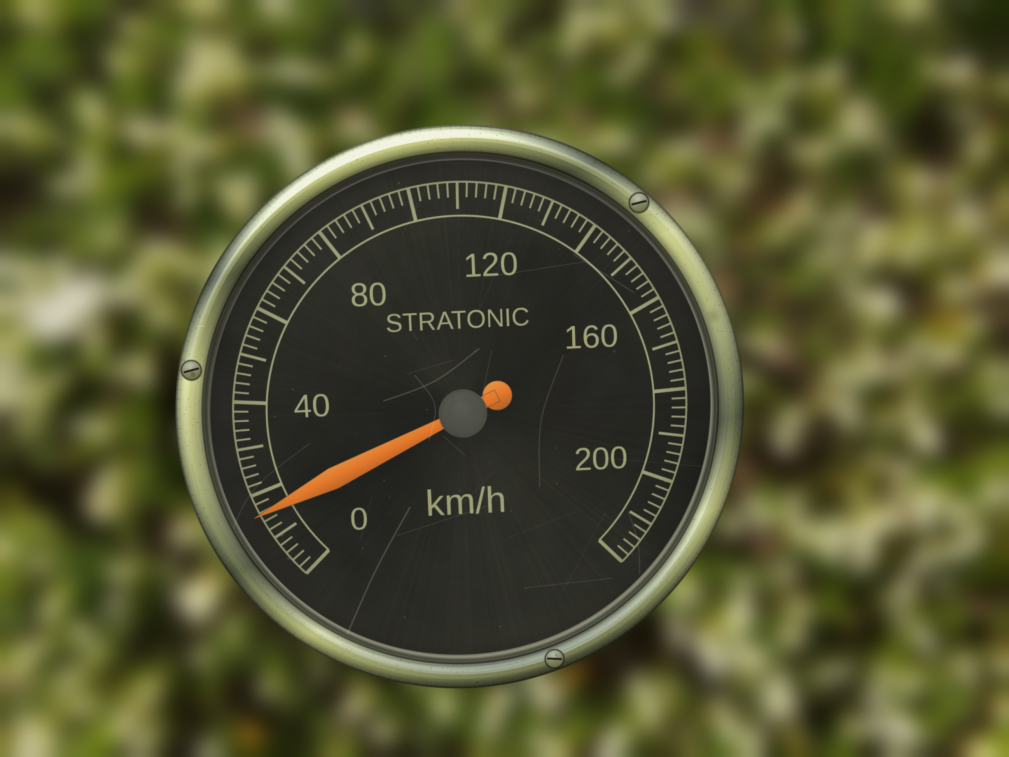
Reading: 16 km/h
